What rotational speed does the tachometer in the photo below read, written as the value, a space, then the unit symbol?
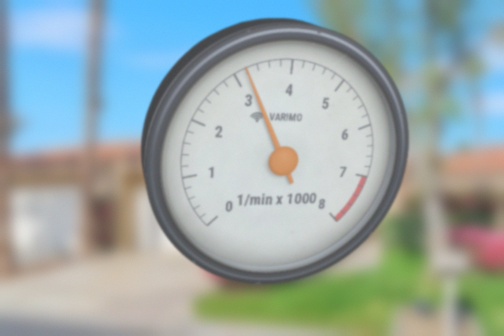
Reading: 3200 rpm
